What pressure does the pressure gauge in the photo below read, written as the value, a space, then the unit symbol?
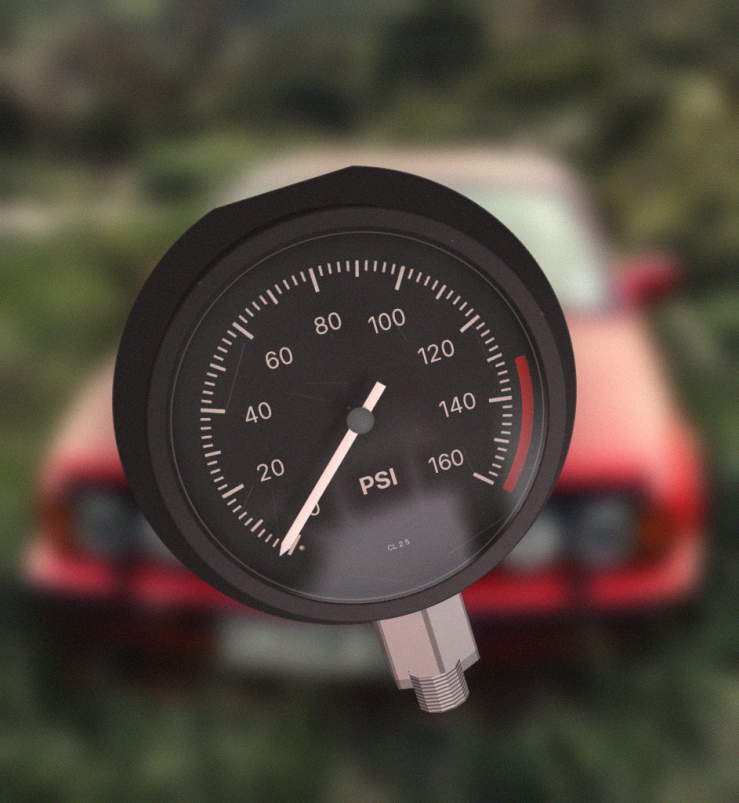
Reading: 2 psi
